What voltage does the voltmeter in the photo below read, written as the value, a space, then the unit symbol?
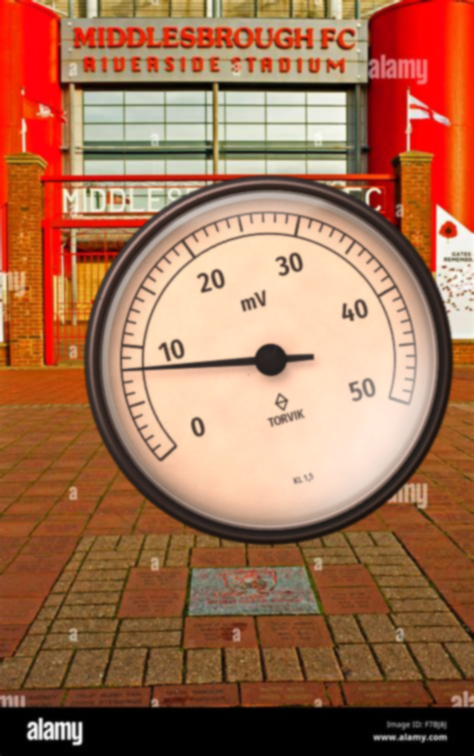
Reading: 8 mV
